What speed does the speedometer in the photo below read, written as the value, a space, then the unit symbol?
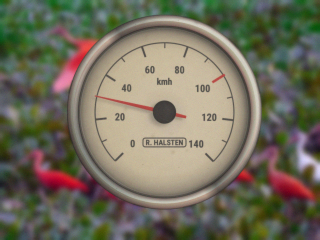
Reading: 30 km/h
